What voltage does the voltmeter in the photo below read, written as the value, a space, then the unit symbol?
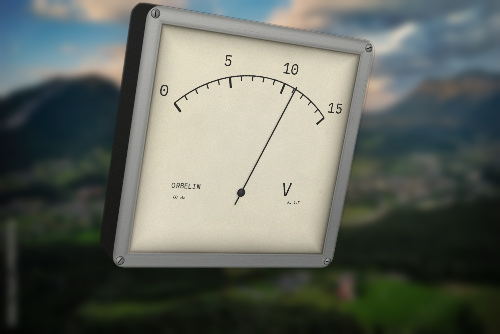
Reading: 11 V
